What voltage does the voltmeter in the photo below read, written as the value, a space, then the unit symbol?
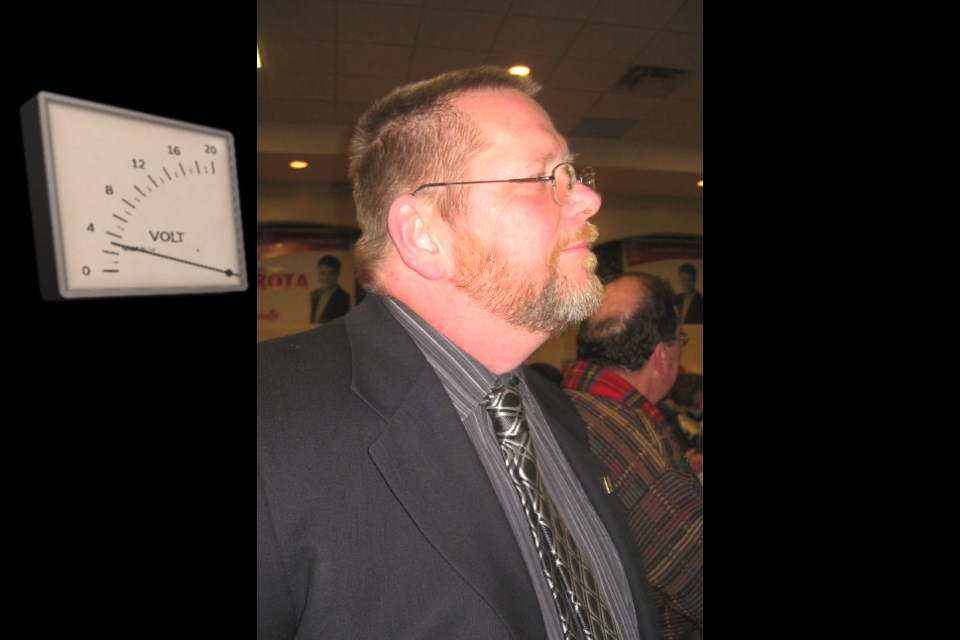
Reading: 3 V
